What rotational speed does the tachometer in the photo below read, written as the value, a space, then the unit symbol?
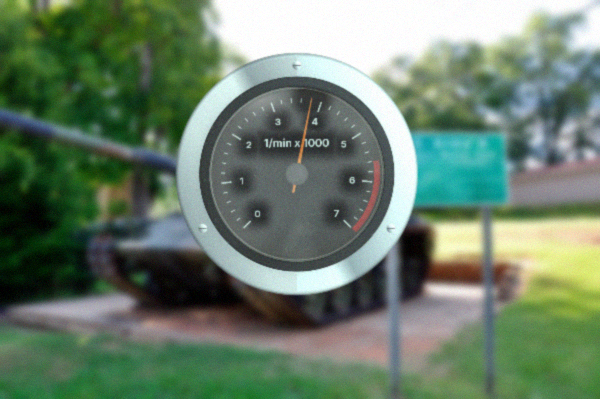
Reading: 3800 rpm
